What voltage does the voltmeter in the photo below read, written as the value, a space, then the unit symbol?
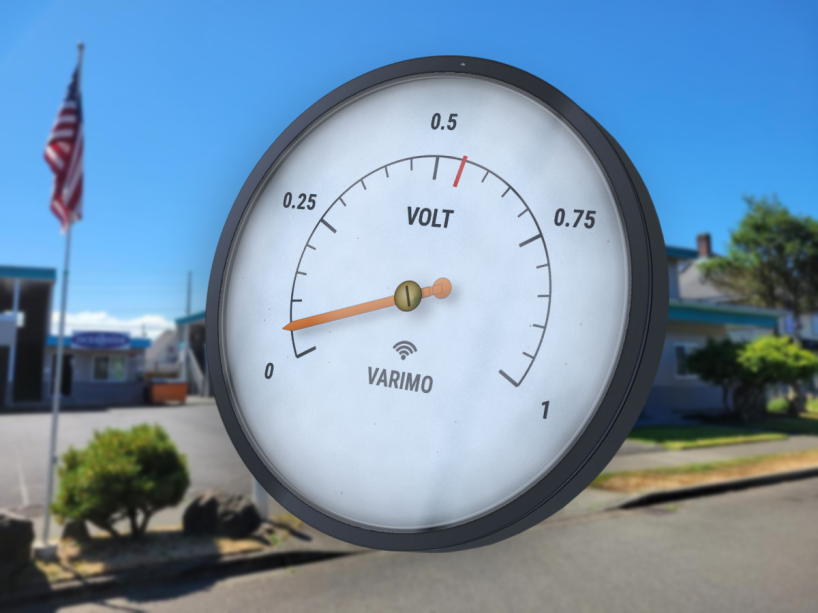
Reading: 0.05 V
